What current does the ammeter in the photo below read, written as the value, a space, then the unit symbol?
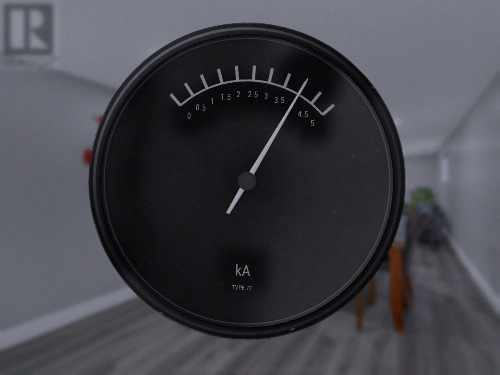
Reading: 4 kA
